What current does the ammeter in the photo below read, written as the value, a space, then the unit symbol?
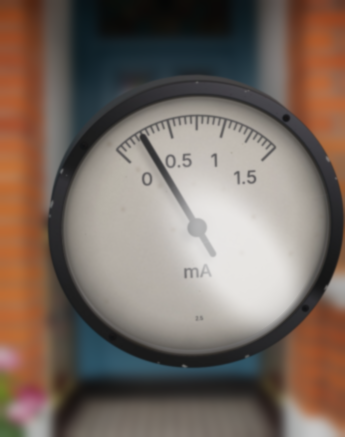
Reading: 0.25 mA
